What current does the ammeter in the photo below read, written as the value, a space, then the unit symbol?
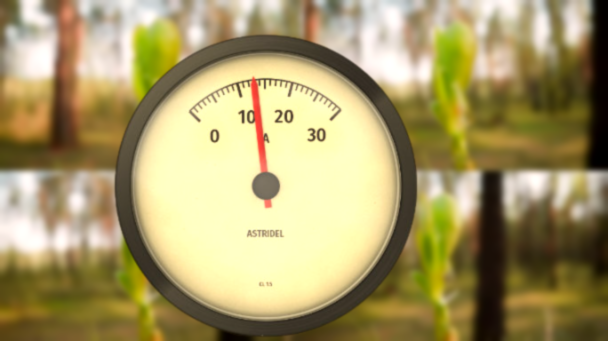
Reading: 13 A
